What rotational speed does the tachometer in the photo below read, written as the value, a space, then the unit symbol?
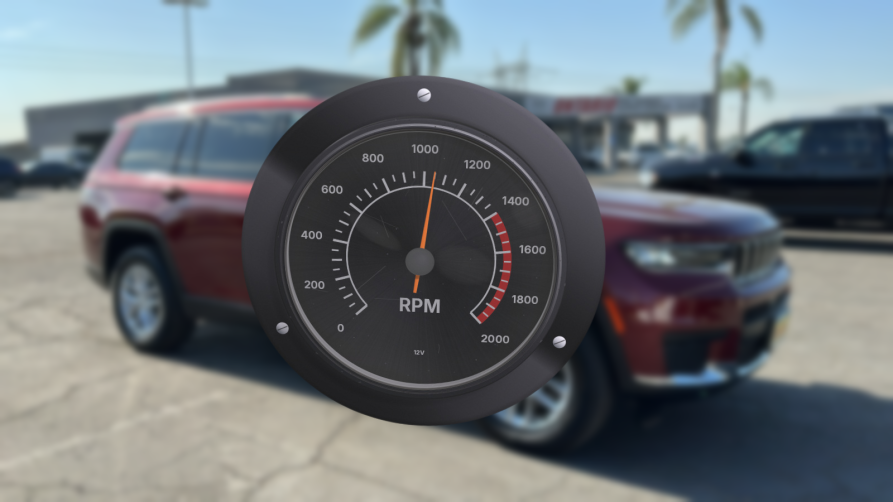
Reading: 1050 rpm
